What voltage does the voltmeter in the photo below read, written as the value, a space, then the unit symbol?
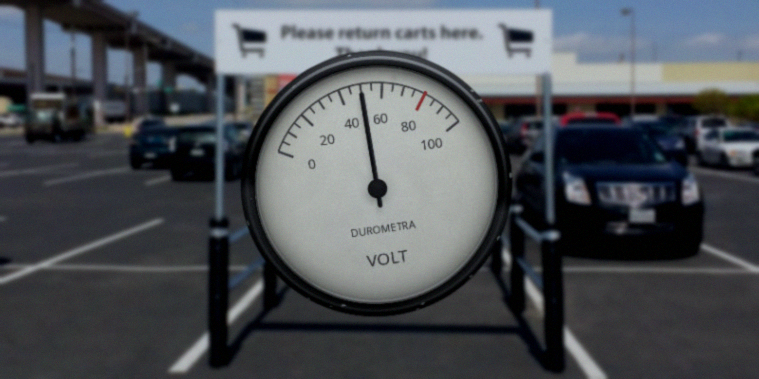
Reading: 50 V
